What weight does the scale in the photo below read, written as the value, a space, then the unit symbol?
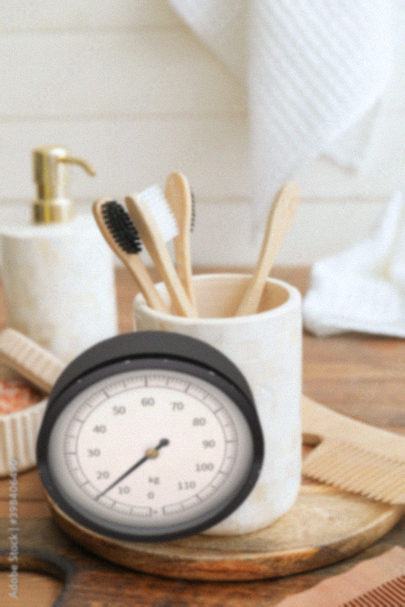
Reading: 15 kg
